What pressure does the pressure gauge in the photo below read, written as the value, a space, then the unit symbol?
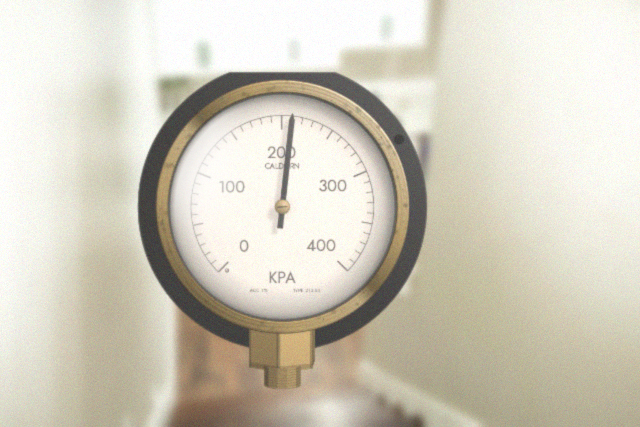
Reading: 210 kPa
